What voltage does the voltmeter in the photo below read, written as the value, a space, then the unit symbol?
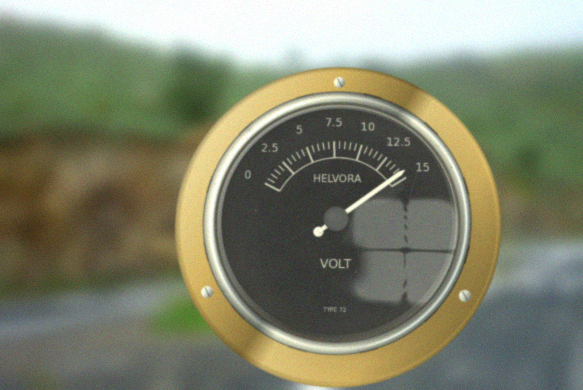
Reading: 14.5 V
